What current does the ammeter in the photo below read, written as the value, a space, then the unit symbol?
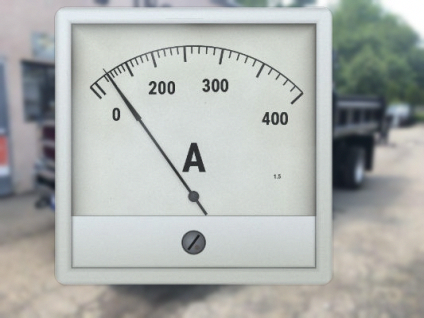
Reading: 100 A
